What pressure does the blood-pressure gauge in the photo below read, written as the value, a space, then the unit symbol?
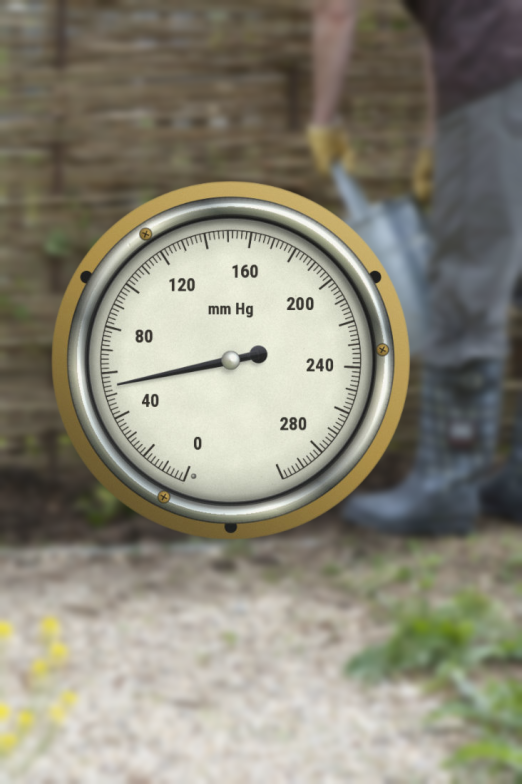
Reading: 54 mmHg
